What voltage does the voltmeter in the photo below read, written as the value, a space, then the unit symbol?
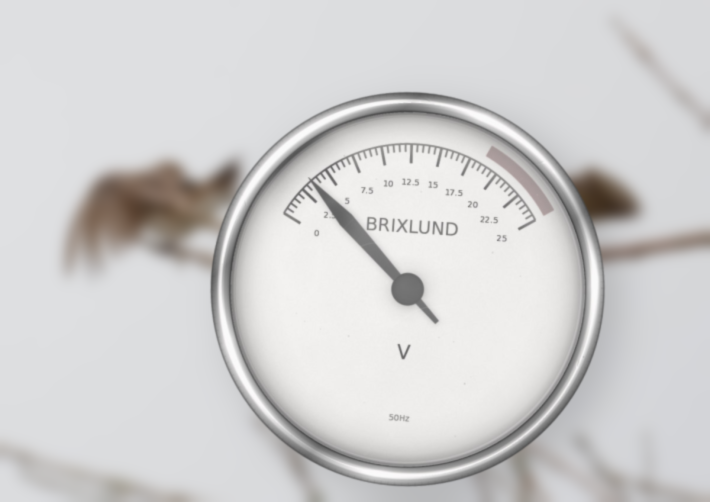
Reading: 3.5 V
